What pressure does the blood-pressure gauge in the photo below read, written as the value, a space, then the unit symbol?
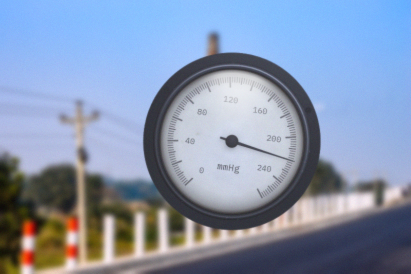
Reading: 220 mmHg
